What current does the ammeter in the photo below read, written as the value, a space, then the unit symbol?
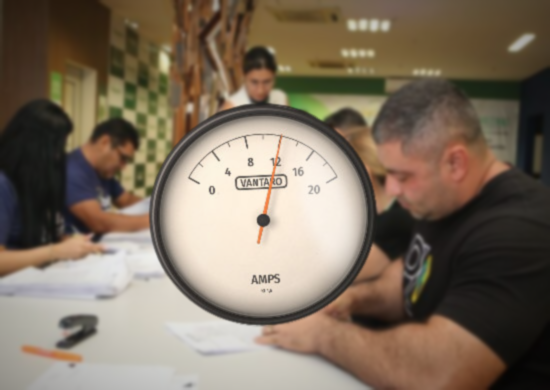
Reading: 12 A
